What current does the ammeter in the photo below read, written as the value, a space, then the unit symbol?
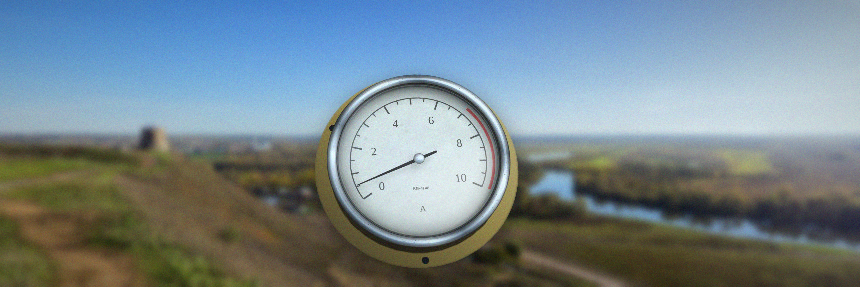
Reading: 0.5 A
